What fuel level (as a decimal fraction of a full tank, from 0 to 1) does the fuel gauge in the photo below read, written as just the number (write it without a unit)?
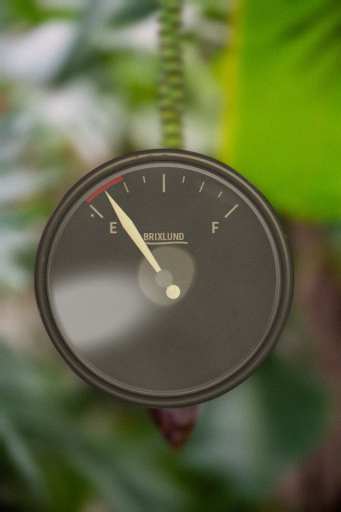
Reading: 0.125
